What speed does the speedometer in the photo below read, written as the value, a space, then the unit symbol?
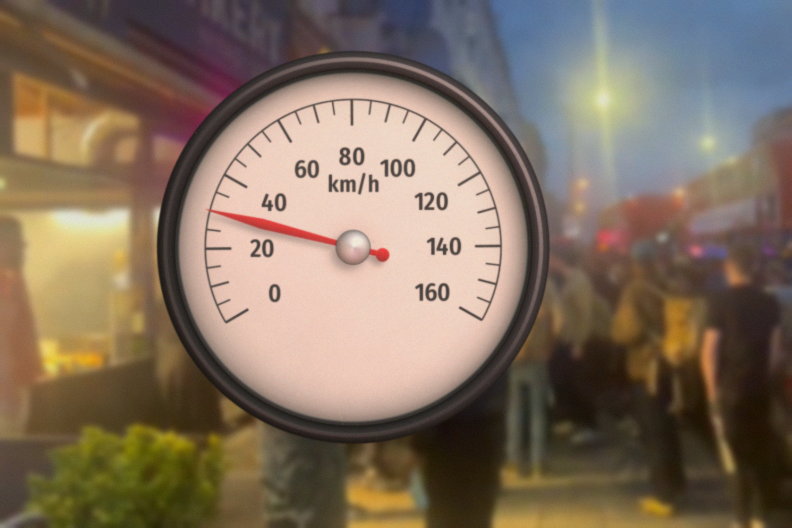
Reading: 30 km/h
